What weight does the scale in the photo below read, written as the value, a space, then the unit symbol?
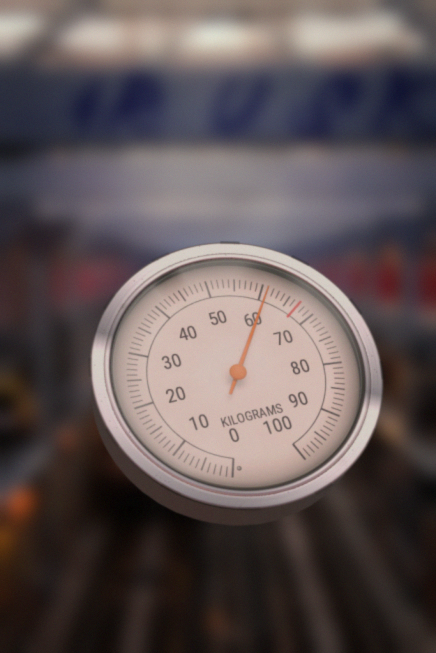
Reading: 61 kg
